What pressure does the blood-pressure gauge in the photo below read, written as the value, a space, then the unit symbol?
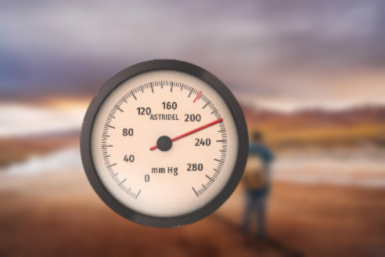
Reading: 220 mmHg
